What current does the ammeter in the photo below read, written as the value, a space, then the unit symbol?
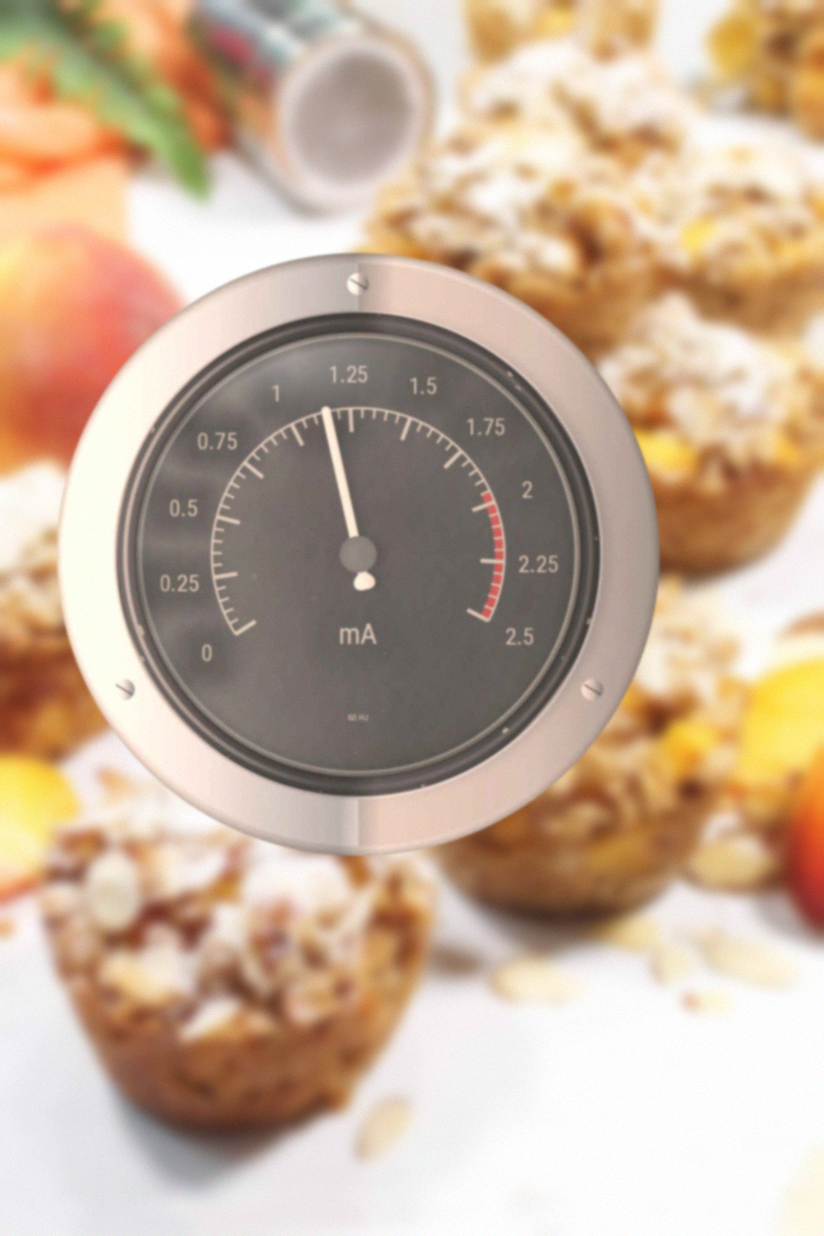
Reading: 1.15 mA
